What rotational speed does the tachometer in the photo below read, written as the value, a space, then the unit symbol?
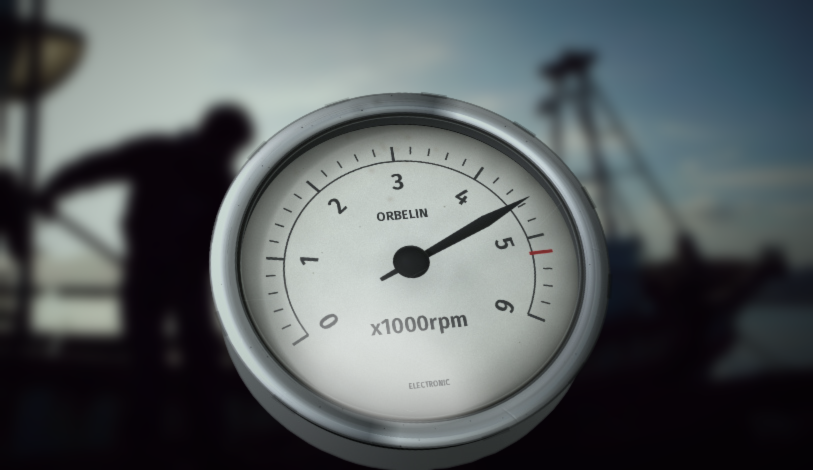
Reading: 4600 rpm
